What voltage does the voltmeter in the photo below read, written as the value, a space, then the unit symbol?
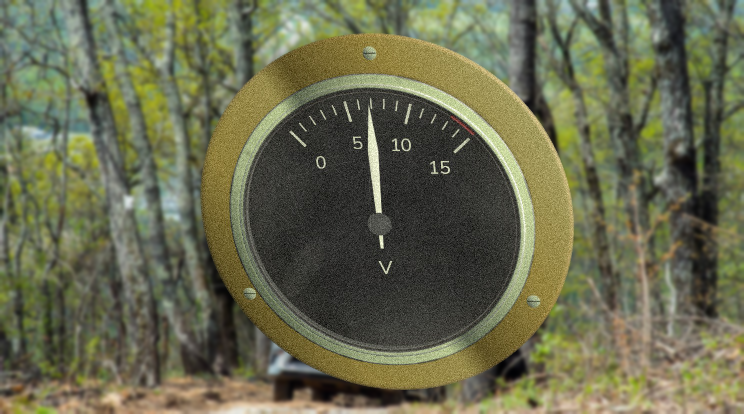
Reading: 7 V
